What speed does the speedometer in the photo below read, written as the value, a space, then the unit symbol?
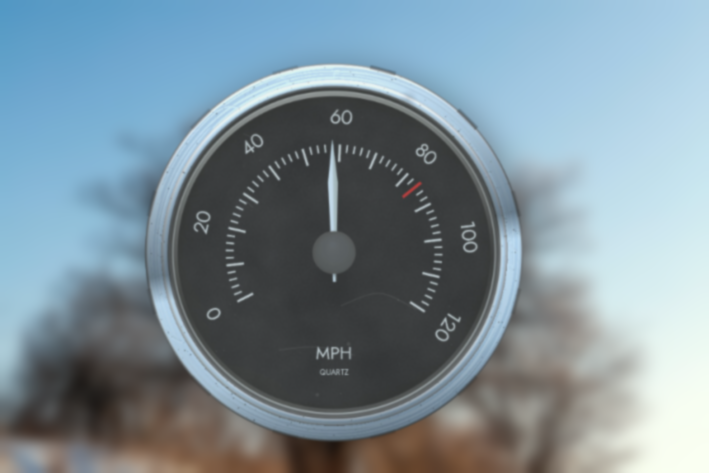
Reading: 58 mph
